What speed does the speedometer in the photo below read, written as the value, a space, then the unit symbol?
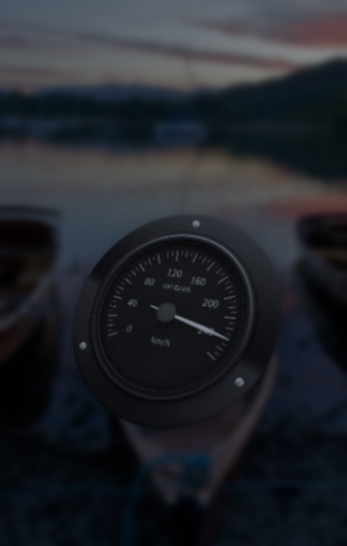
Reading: 240 km/h
